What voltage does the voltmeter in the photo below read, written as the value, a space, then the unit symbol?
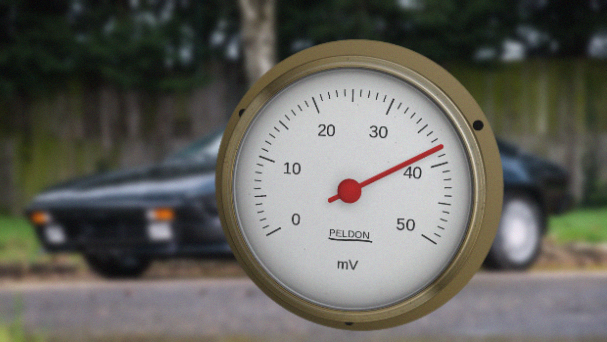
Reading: 38 mV
